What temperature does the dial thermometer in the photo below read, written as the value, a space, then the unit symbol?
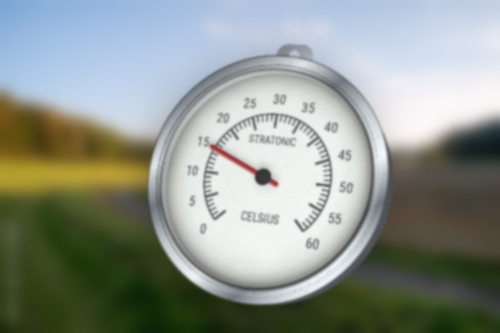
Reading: 15 °C
